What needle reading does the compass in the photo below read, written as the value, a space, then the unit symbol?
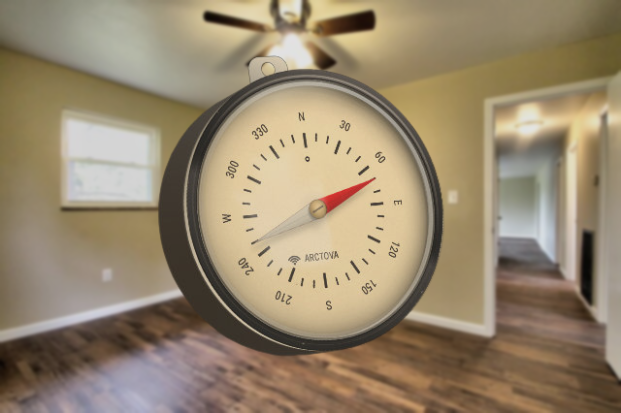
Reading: 70 °
